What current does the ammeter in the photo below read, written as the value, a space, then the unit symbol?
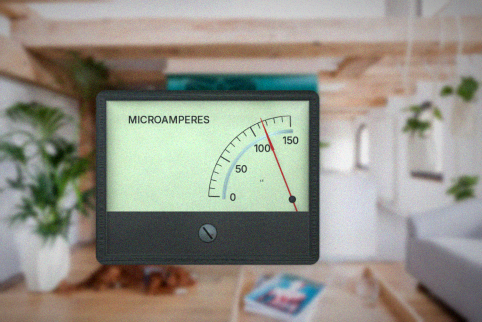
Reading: 115 µA
